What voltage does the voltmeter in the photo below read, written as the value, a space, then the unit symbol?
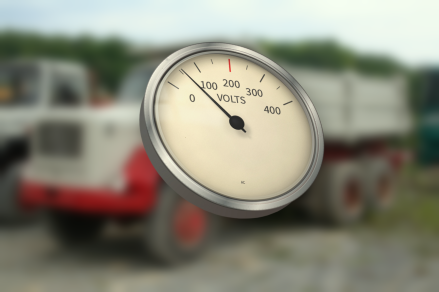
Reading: 50 V
